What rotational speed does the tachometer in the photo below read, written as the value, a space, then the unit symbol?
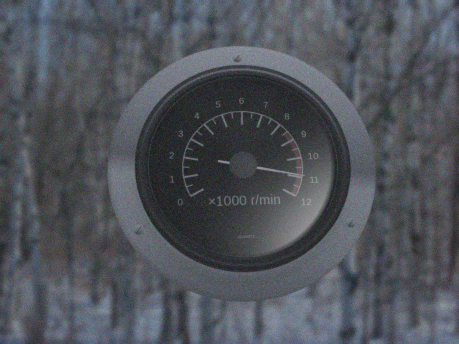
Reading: 11000 rpm
